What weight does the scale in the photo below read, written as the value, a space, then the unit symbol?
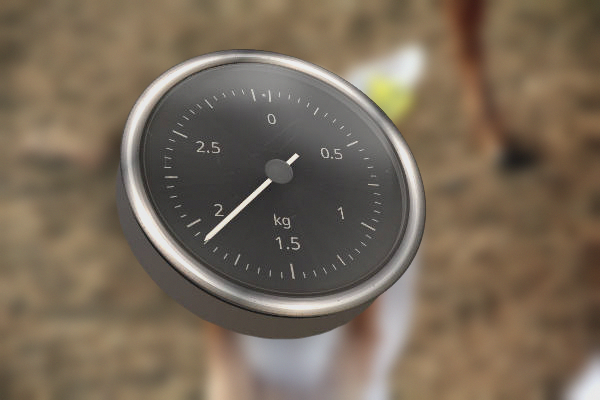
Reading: 1.9 kg
